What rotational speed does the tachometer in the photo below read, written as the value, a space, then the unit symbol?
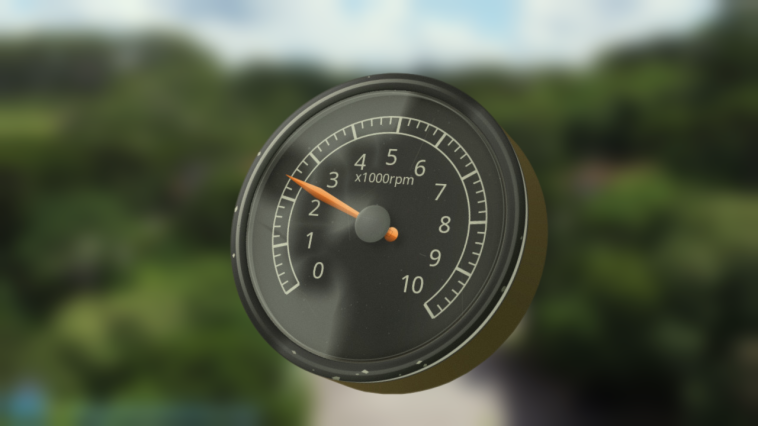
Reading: 2400 rpm
